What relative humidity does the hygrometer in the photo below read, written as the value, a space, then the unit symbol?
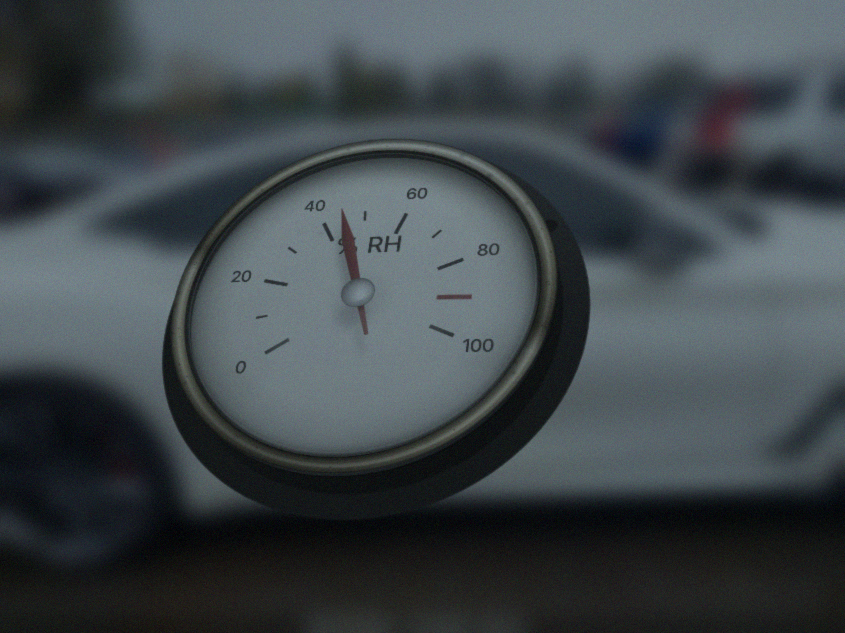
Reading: 45 %
